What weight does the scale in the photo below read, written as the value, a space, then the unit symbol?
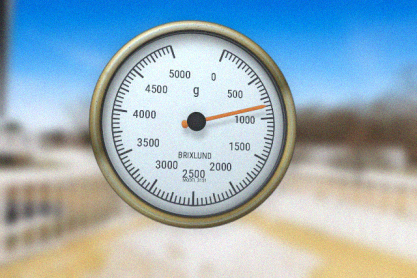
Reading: 850 g
